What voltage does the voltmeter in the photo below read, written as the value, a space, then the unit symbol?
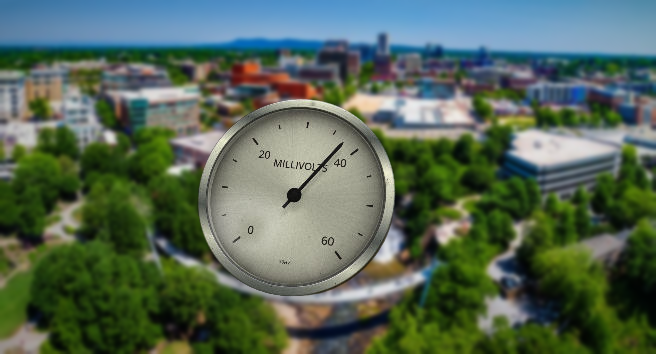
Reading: 37.5 mV
